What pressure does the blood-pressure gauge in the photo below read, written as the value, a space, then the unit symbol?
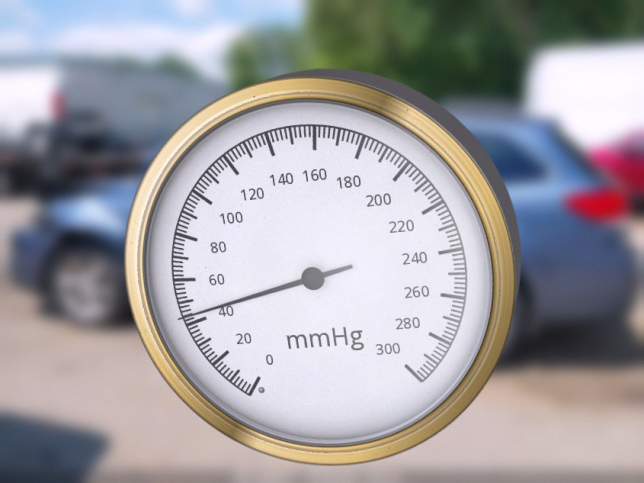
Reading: 44 mmHg
